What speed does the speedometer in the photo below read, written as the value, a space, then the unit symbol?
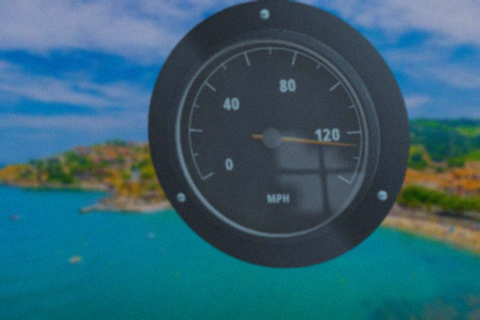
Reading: 125 mph
